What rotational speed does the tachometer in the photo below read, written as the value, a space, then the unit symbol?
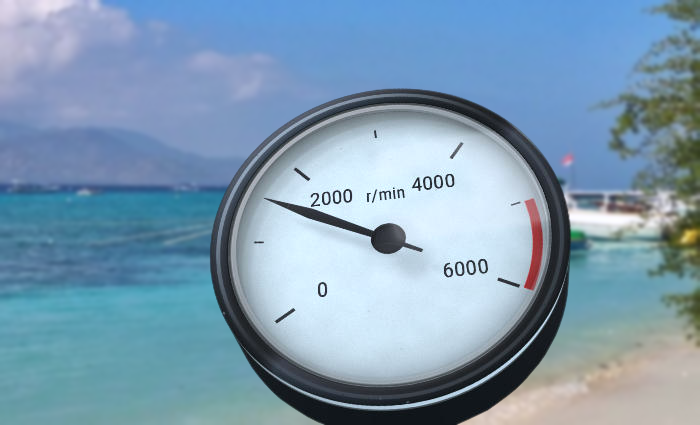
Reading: 1500 rpm
